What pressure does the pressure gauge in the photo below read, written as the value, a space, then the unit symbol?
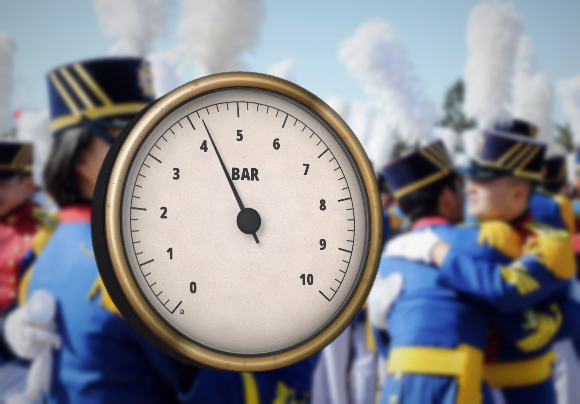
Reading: 4.2 bar
